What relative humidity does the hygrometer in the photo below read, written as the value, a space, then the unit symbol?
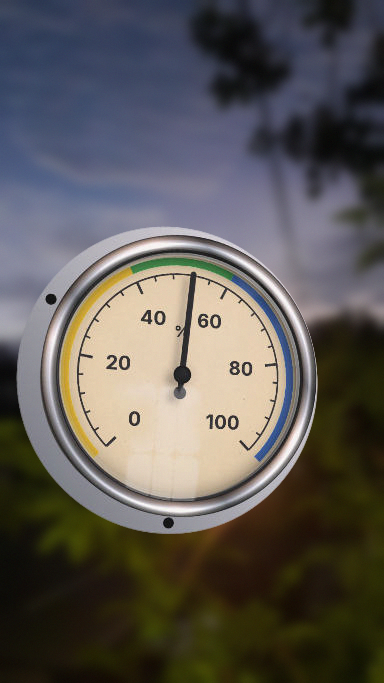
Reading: 52 %
